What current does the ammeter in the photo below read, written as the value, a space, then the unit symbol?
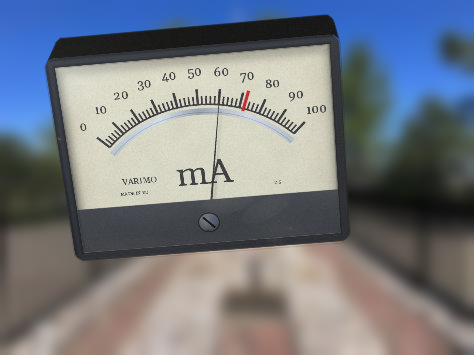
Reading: 60 mA
